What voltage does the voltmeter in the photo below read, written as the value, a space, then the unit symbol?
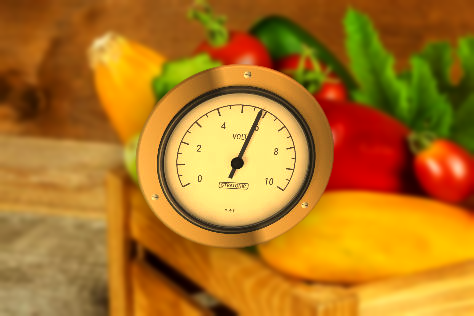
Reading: 5.75 V
